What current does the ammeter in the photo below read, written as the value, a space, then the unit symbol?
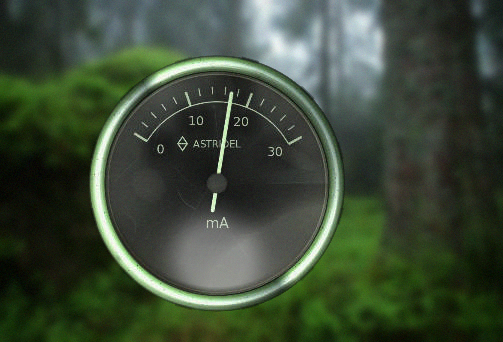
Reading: 17 mA
